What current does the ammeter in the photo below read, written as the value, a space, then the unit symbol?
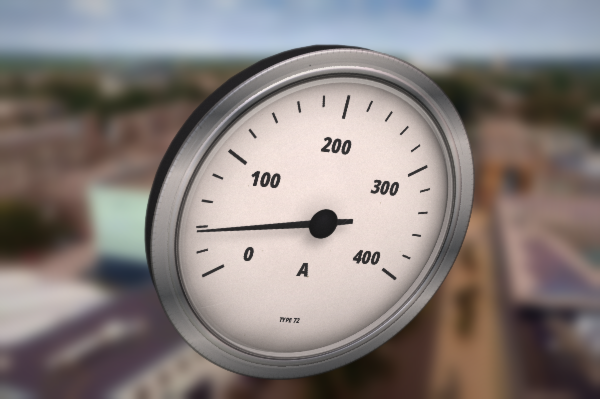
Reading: 40 A
